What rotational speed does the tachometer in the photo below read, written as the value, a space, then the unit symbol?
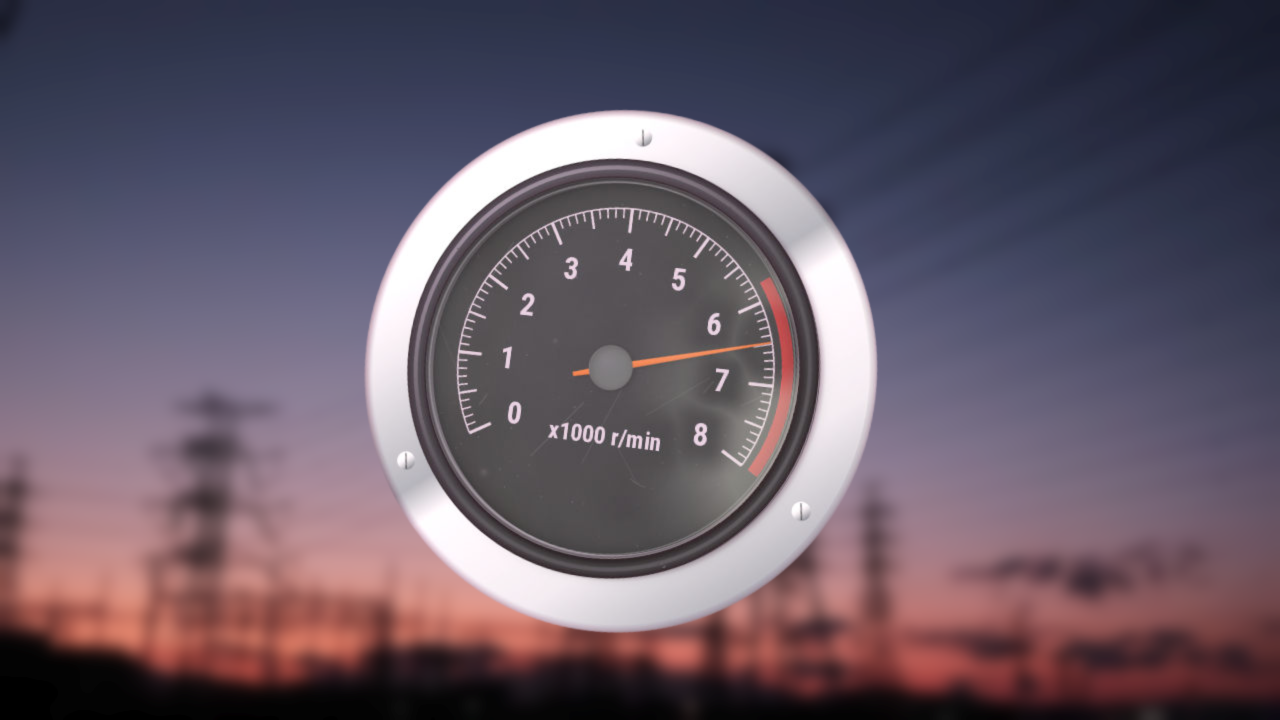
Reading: 6500 rpm
